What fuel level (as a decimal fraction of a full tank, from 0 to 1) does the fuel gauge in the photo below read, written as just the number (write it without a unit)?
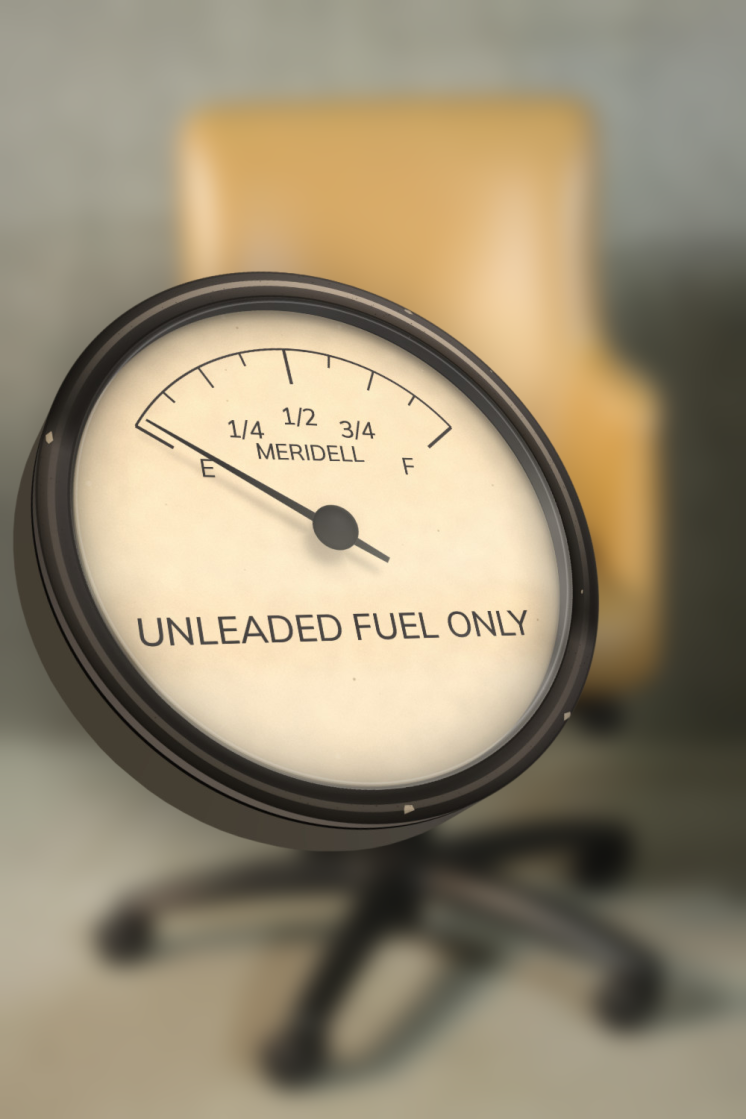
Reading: 0
